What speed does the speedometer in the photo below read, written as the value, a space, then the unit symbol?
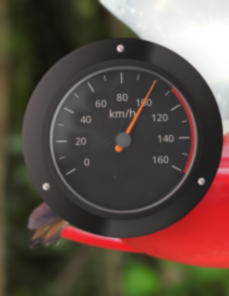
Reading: 100 km/h
